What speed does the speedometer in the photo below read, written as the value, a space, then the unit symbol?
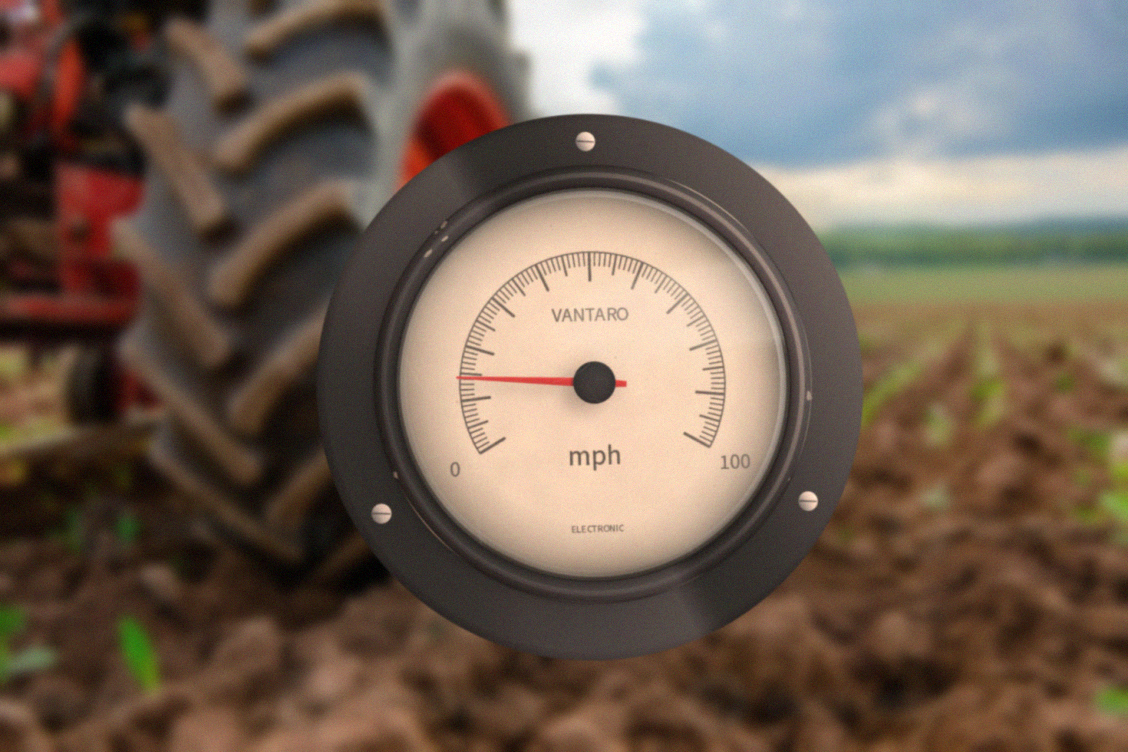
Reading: 14 mph
